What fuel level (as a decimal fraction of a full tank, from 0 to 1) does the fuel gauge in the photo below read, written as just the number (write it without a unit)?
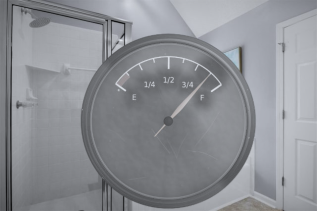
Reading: 0.875
